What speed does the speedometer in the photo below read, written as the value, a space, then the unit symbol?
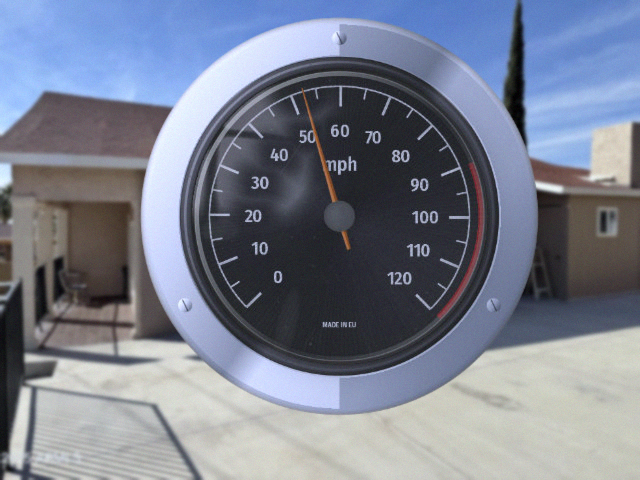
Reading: 52.5 mph
